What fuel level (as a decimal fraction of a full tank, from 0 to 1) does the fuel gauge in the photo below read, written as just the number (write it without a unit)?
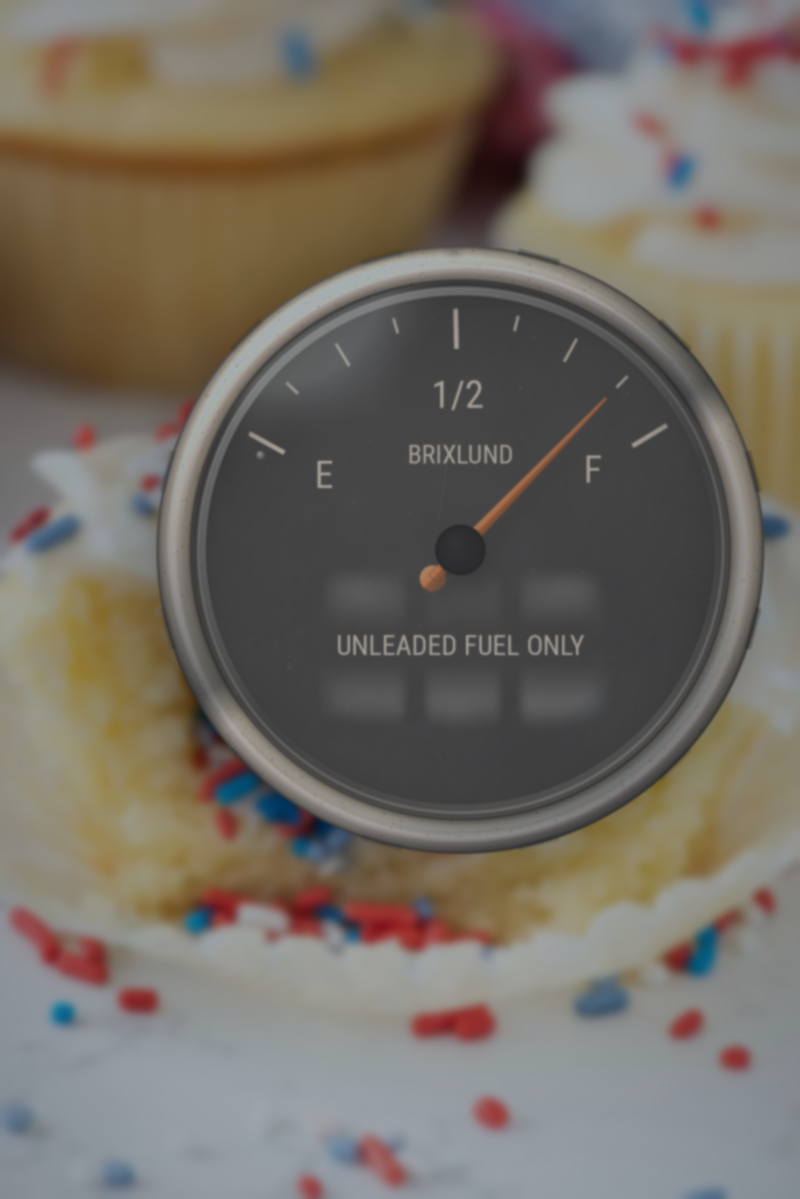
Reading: 0.875
